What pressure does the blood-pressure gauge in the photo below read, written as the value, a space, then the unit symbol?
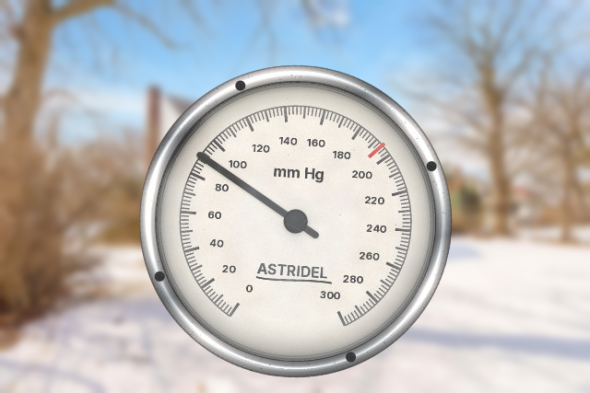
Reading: 90 mmHg
